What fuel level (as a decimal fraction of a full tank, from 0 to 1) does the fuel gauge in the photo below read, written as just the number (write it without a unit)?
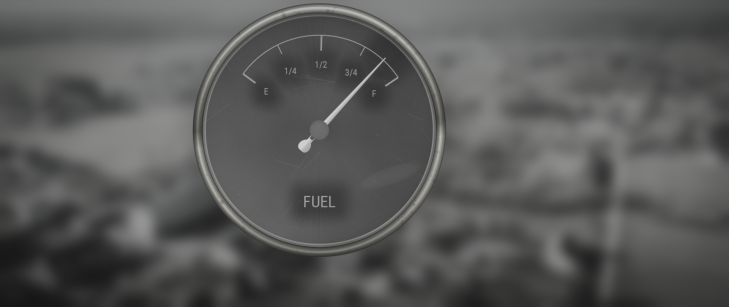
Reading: 0.875
